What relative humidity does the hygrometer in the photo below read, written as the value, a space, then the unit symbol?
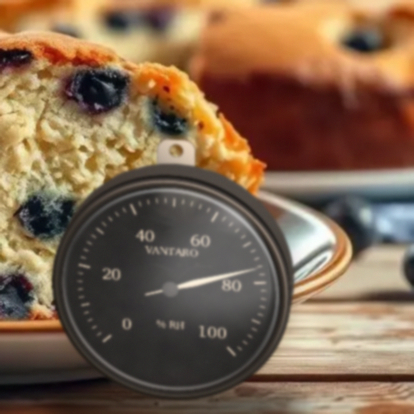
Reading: 76 %
